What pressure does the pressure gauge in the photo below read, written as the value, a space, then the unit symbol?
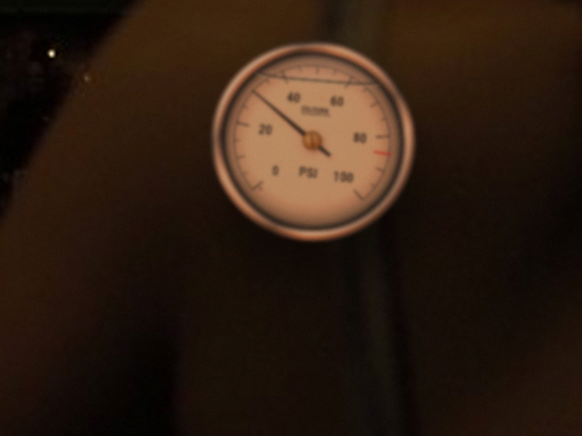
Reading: 30 psi
